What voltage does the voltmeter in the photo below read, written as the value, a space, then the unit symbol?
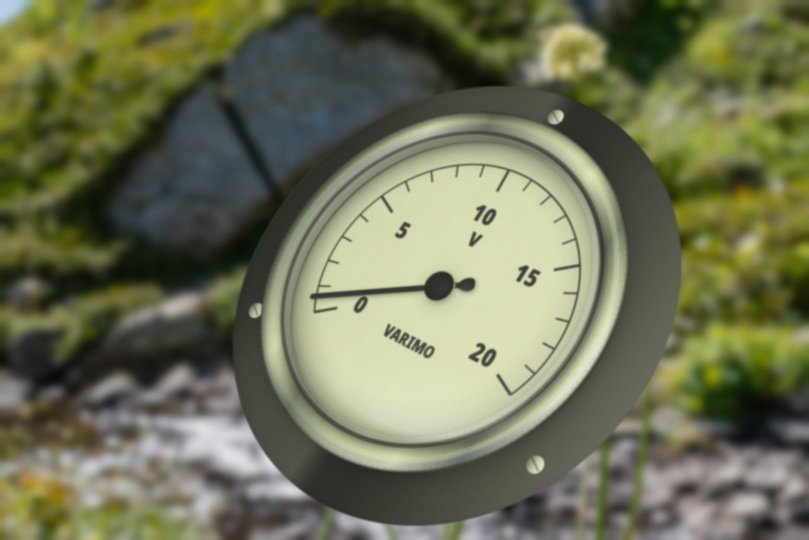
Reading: 0.5 V
